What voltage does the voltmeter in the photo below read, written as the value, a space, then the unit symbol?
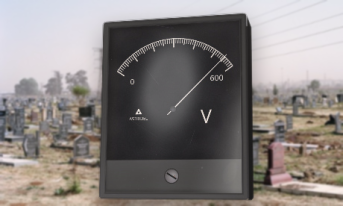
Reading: 550 V
